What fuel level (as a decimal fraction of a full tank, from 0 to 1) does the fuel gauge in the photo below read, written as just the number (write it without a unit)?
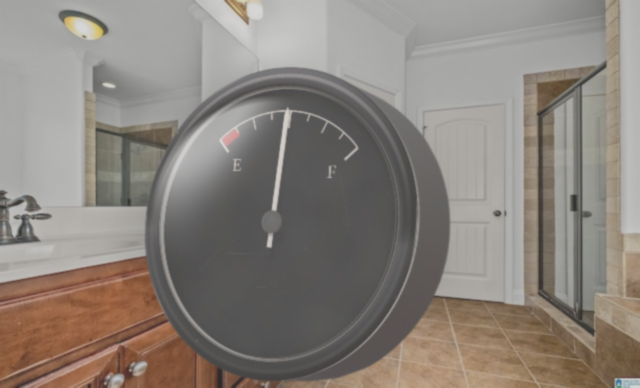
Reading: 0.5
